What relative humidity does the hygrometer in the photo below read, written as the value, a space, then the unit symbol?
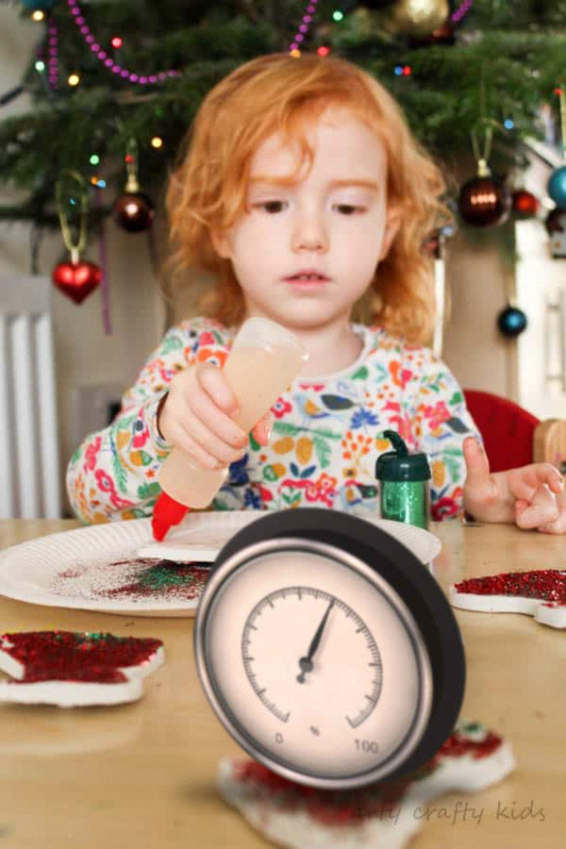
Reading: 60 %
